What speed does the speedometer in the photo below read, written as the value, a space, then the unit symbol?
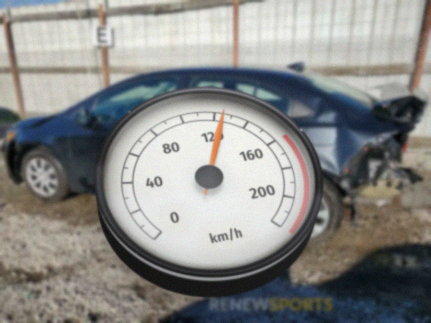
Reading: 125 km/h
